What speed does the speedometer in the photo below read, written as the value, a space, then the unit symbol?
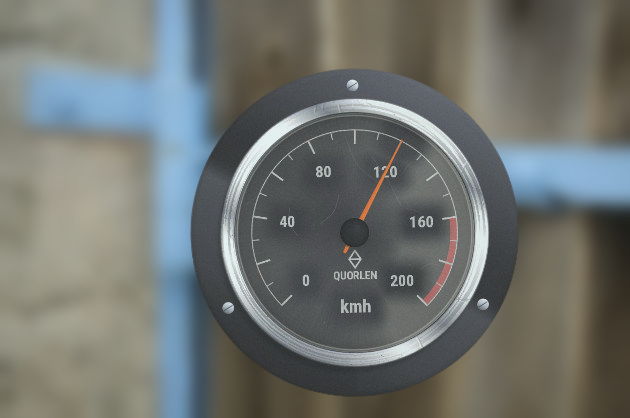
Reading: 120 km/h
